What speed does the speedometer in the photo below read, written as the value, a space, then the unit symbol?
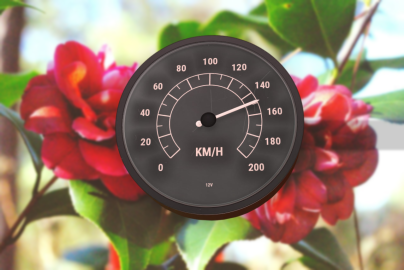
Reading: 150 km/h
